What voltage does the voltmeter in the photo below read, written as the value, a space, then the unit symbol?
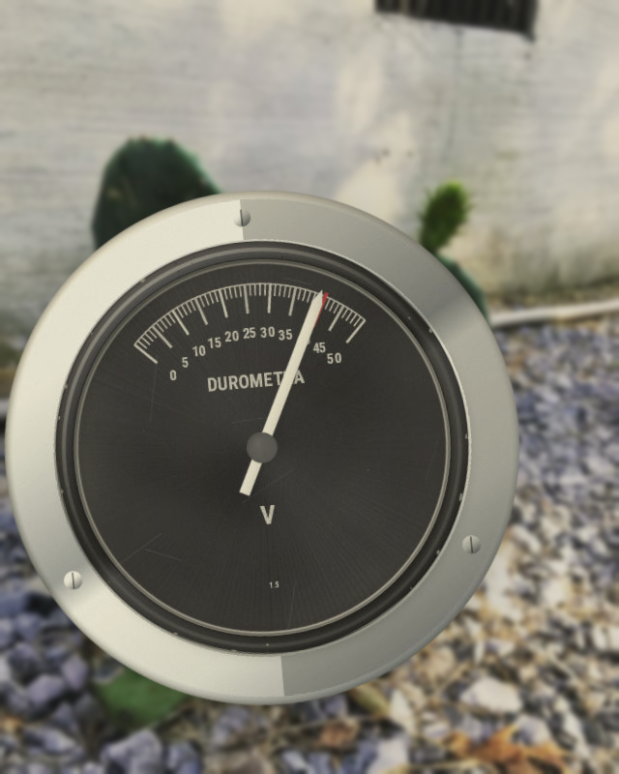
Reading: 40 V
